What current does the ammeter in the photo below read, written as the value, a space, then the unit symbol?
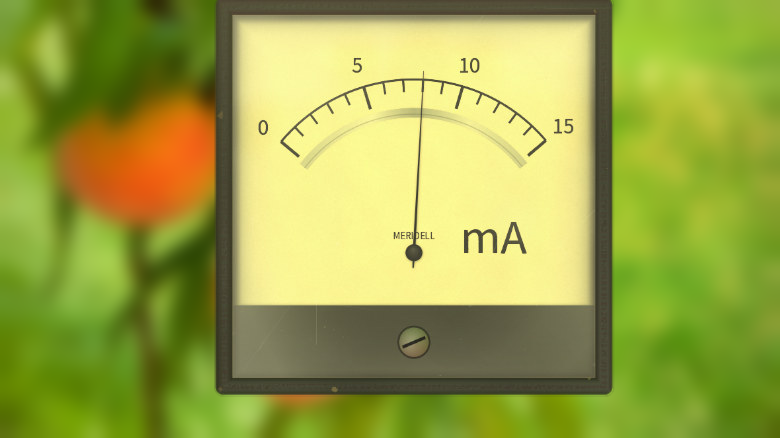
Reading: 8 mA
